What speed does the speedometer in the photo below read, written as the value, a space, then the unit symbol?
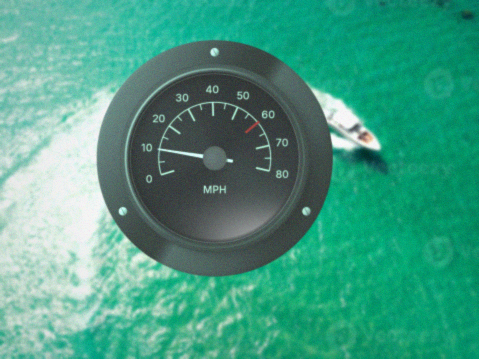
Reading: 10 mph
